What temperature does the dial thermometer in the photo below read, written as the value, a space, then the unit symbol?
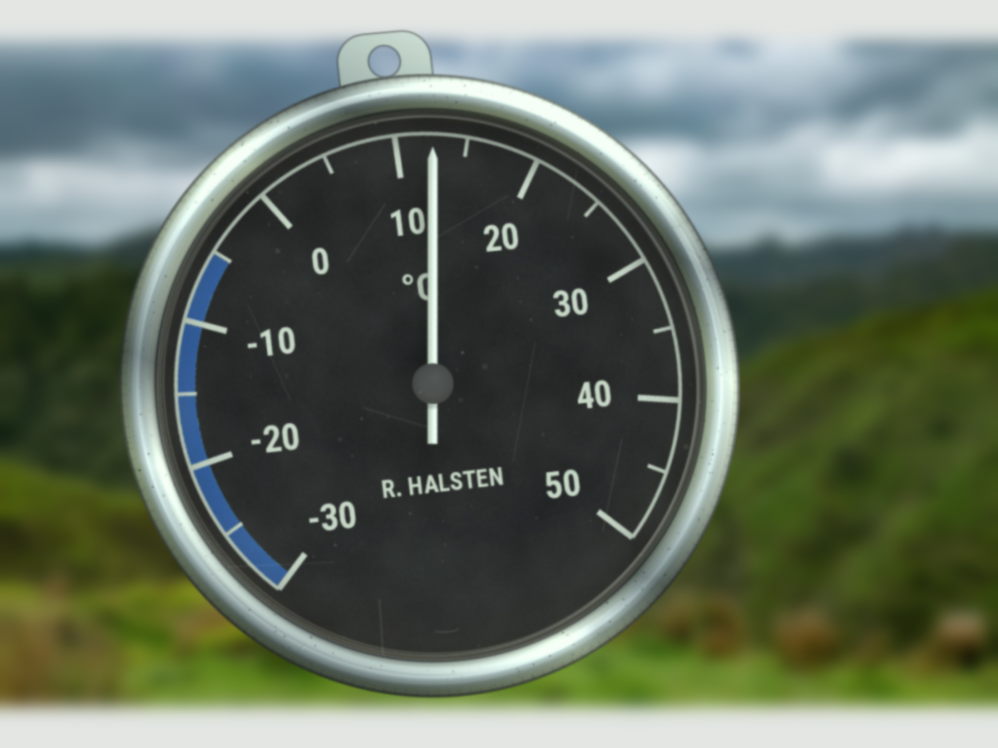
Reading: 12.5 °C
